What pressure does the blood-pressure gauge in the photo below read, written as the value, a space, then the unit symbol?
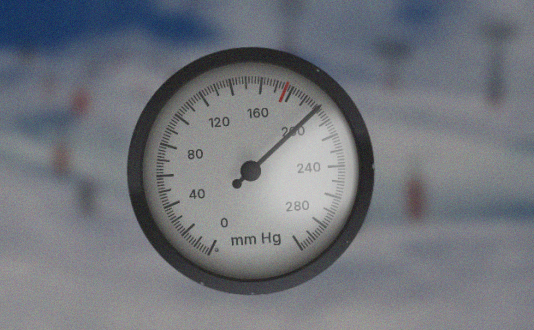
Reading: 200 mmHg
